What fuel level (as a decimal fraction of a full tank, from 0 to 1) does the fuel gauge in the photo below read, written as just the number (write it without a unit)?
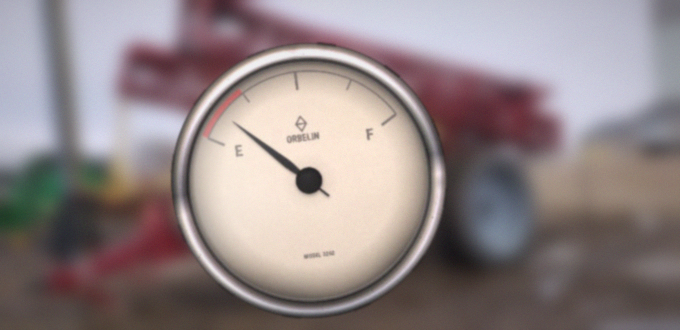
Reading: 0.125
